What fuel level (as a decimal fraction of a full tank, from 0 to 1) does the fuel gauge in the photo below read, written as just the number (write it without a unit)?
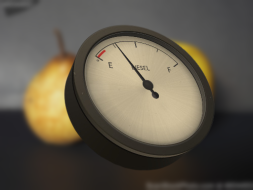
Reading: 0.25
